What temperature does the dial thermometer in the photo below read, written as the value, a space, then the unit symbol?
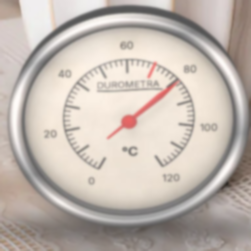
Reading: 80 °C
